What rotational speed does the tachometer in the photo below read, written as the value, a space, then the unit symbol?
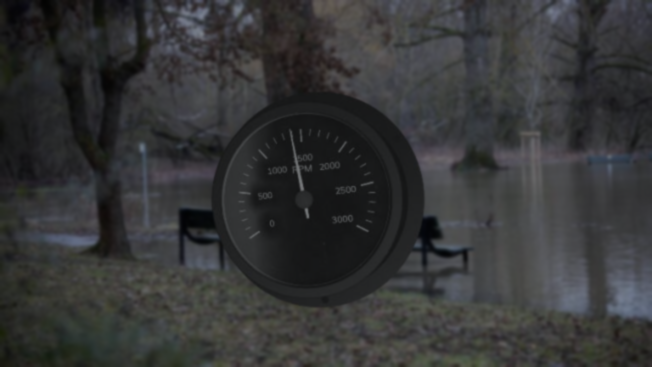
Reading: 1400 rpm
